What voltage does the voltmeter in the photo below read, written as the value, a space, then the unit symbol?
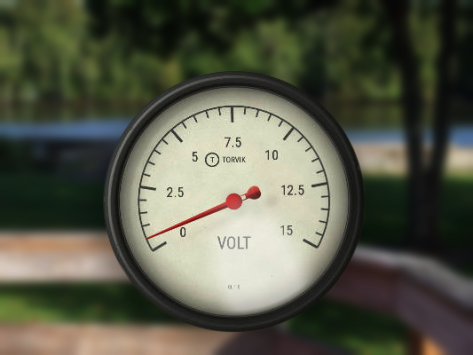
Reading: 0.5 V
